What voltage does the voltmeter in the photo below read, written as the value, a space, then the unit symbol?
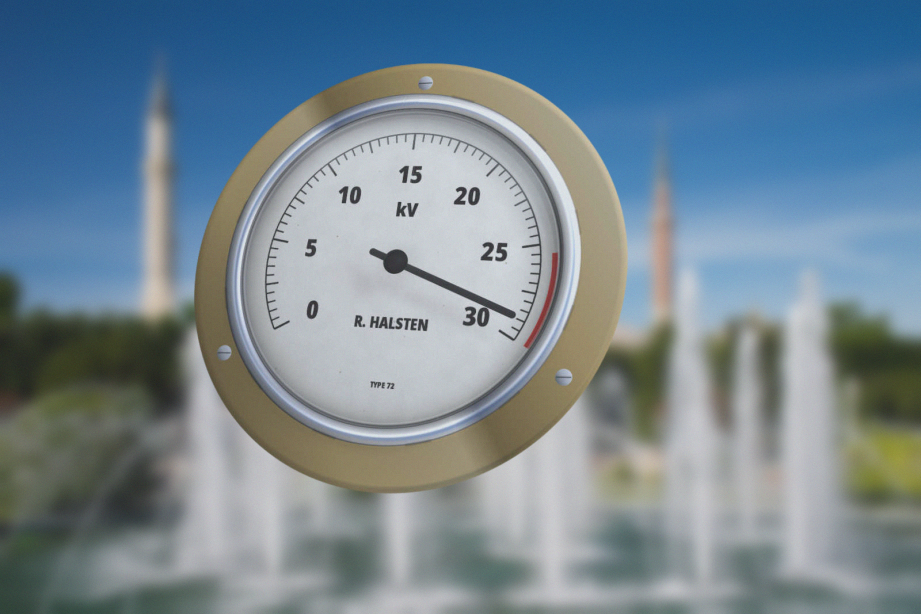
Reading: 29 kV
